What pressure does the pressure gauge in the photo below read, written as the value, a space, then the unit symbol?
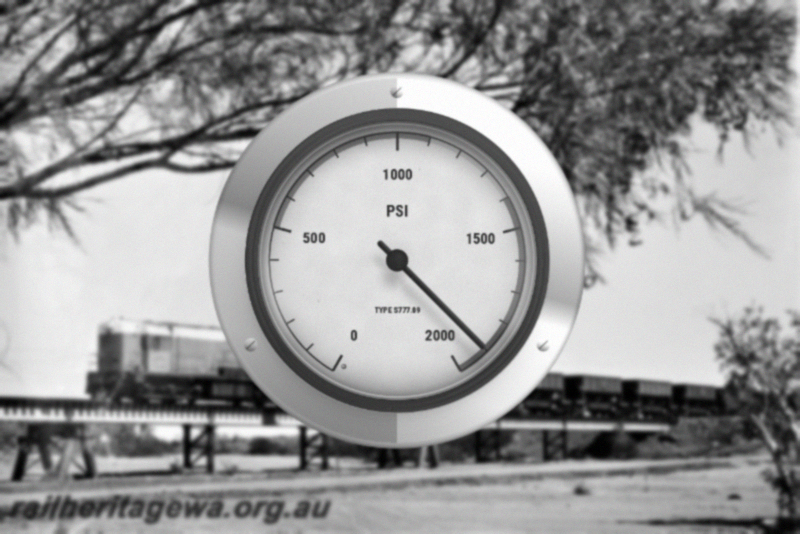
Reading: 1900 psi
